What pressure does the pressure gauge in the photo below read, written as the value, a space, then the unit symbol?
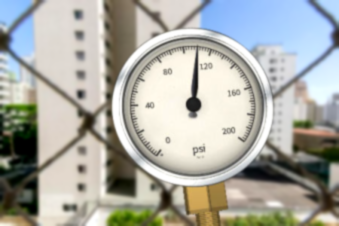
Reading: 110 psi
